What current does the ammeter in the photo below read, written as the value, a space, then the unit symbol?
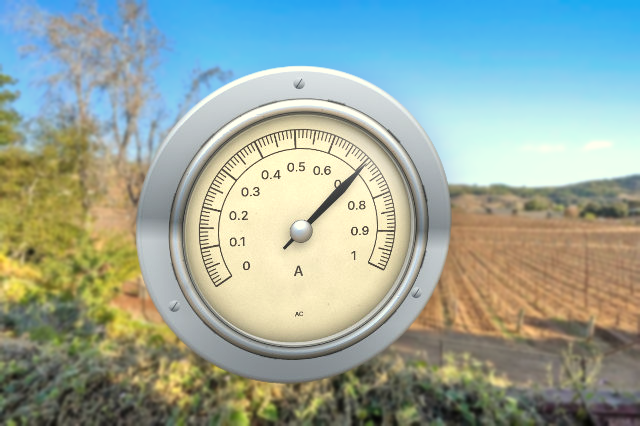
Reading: 0.7 A
